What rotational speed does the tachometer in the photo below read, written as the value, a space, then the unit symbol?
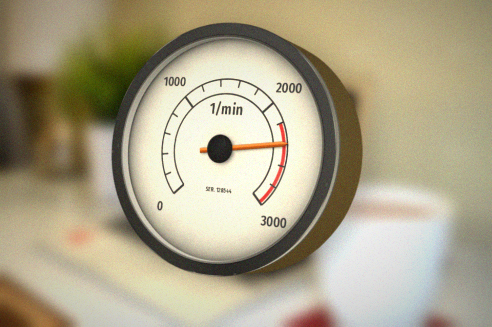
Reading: 2400 rpm
